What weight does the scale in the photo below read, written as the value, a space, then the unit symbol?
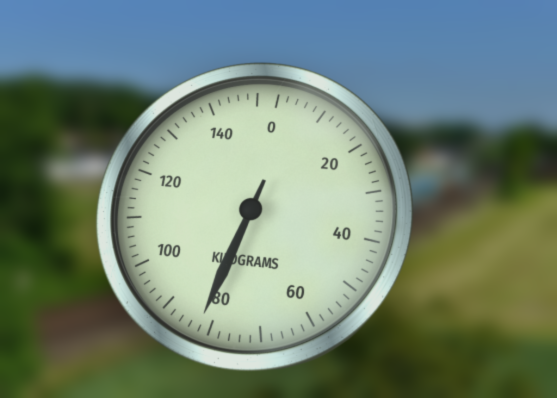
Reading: 82 kg
